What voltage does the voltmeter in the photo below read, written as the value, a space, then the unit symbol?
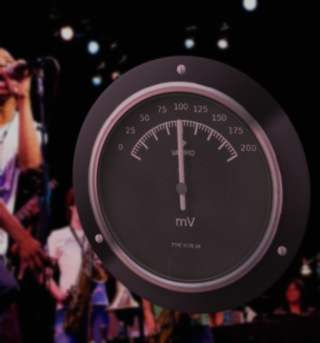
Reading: 100 mV
